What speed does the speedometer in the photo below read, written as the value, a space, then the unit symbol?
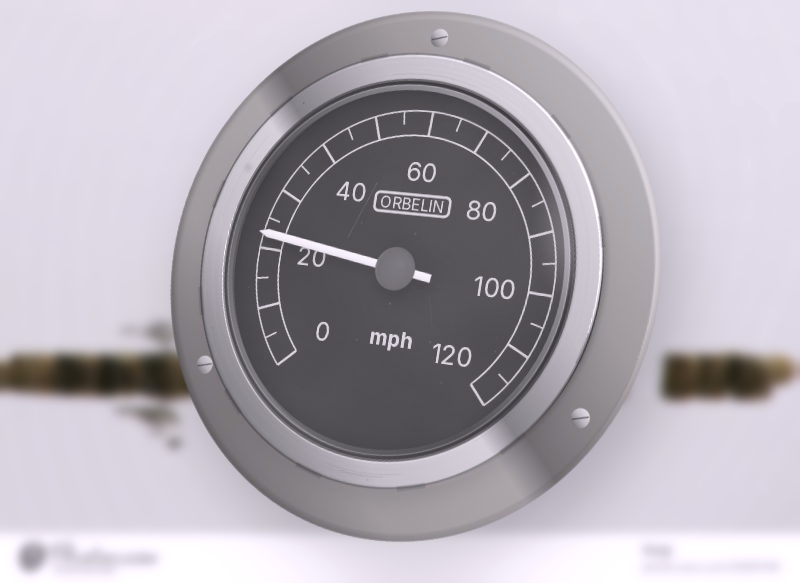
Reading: 22.5 mph
